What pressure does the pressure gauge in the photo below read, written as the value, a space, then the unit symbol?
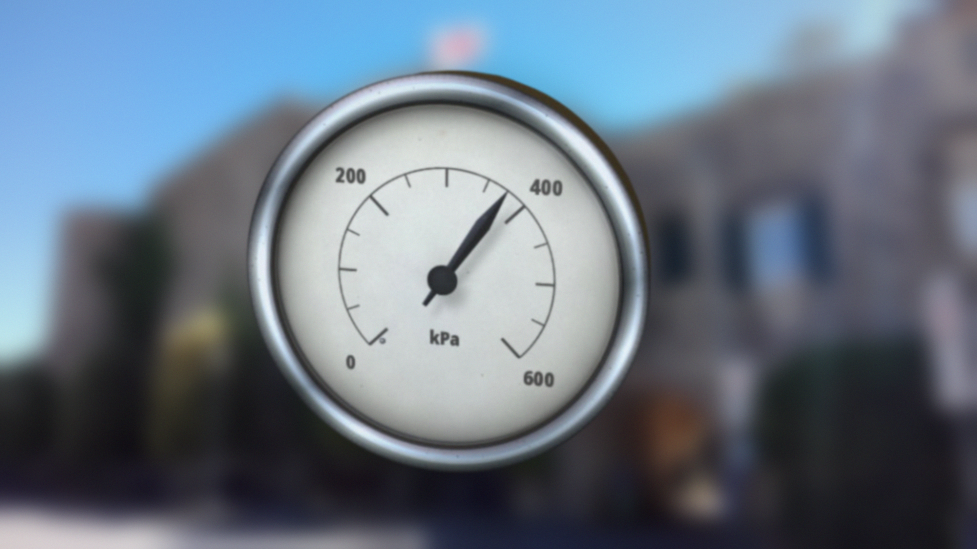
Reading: 375 kPa
